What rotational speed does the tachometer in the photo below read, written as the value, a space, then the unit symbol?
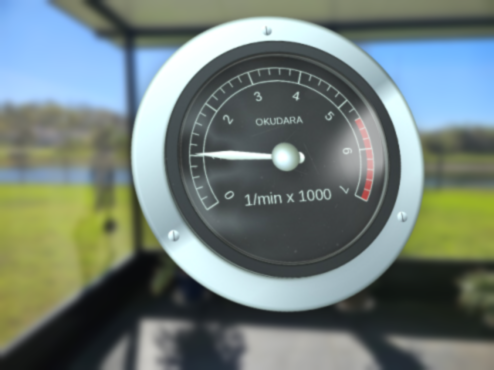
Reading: 1000 rpm
